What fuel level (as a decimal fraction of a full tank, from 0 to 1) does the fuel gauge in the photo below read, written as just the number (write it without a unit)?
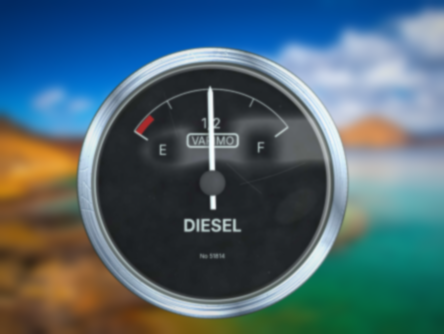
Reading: 0.5
